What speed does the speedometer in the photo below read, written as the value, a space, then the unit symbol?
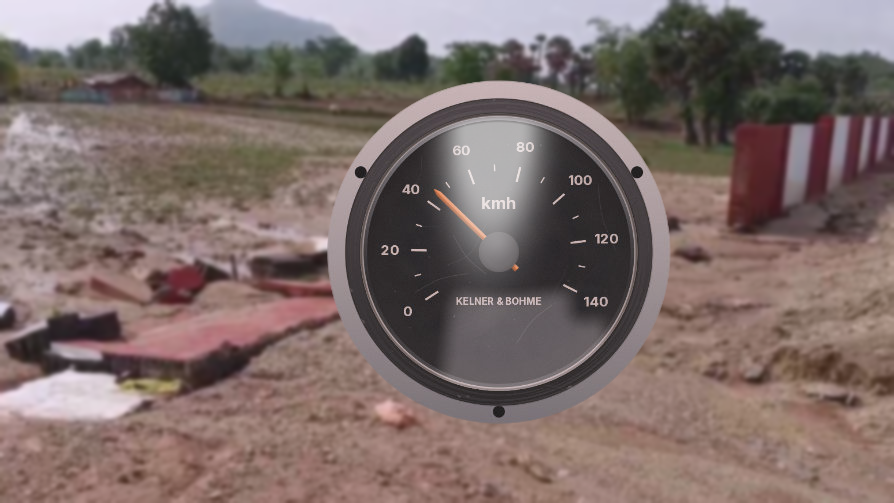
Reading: 45 km/h
